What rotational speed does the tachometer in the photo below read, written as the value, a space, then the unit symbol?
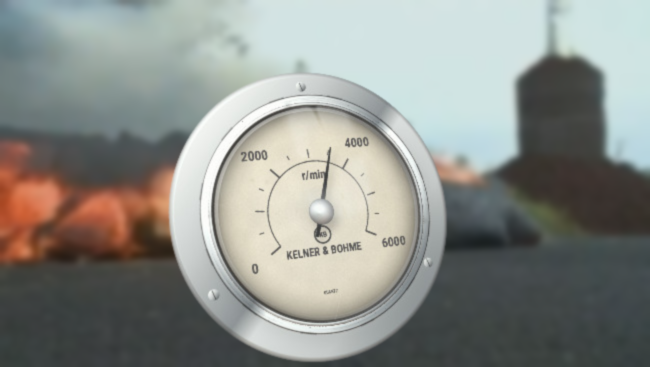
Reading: 3500 rpm
